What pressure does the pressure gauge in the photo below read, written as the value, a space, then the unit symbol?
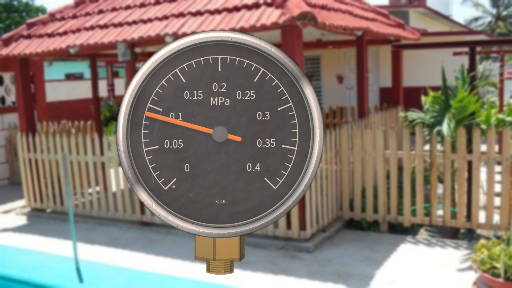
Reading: 0.09 MPa
